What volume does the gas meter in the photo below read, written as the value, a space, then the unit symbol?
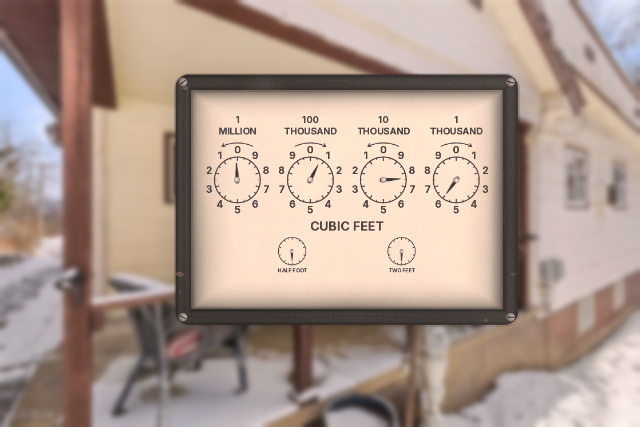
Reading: 7600 ft³
